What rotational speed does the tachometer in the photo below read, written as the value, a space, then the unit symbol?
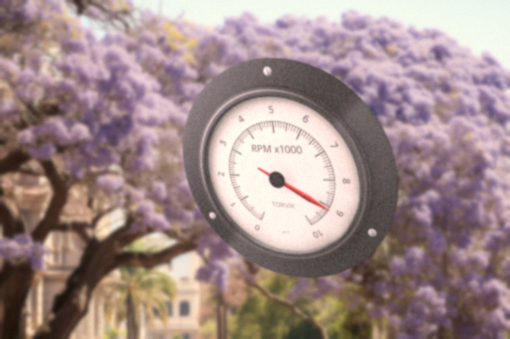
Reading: 9000 rpm
